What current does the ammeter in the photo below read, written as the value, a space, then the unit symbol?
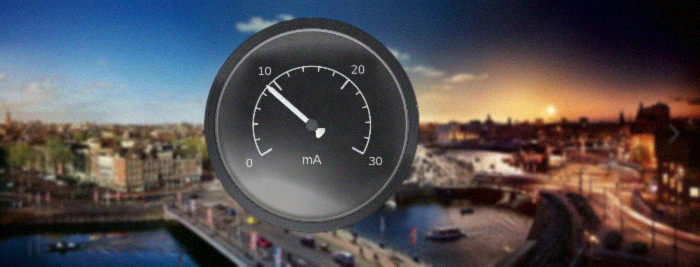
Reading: 9 mA
